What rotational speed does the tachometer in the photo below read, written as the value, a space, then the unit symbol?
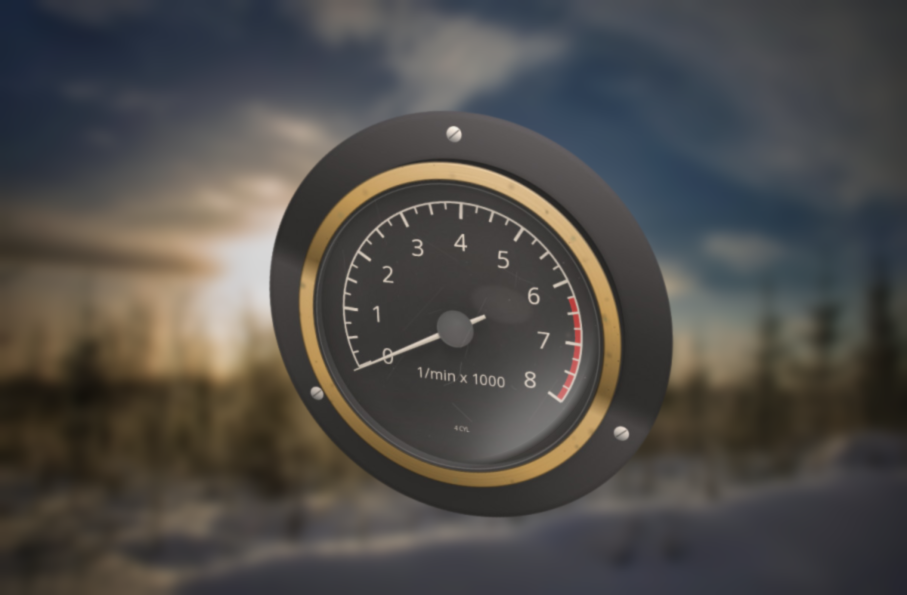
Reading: 0 rpm
